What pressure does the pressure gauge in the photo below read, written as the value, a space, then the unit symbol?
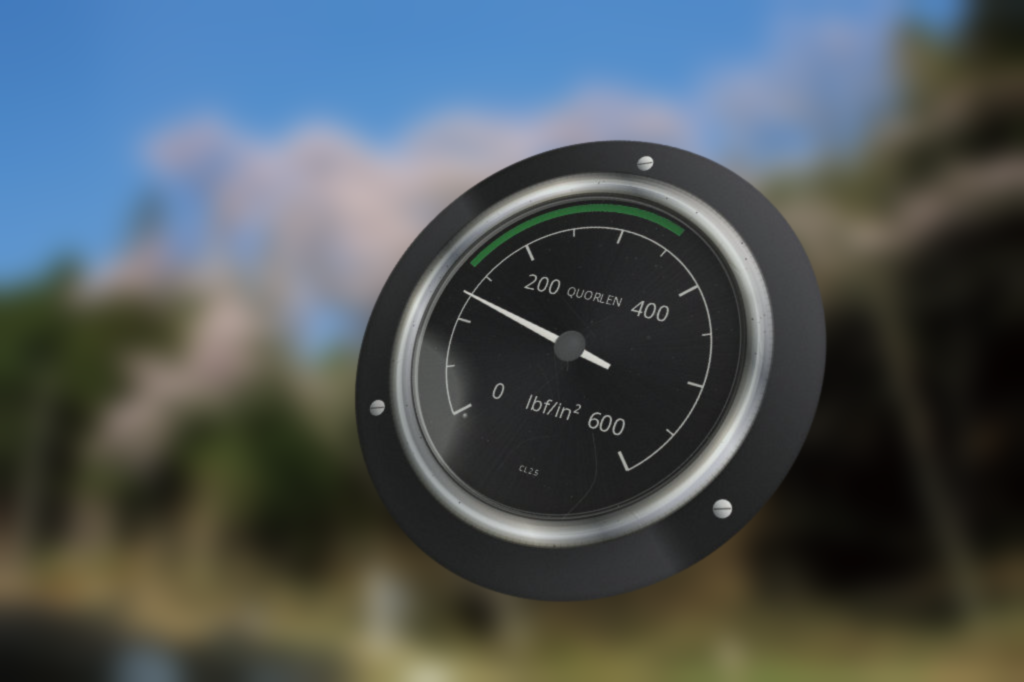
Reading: 125 psi
